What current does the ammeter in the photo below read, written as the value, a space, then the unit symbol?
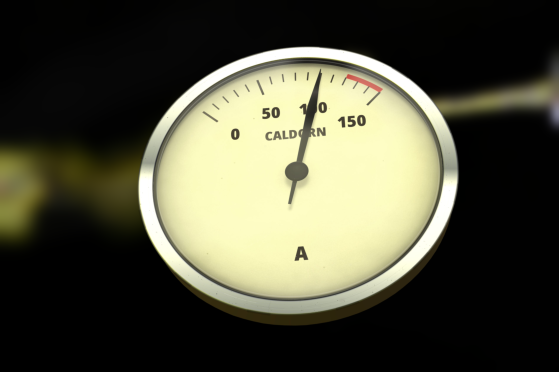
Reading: 100 A
